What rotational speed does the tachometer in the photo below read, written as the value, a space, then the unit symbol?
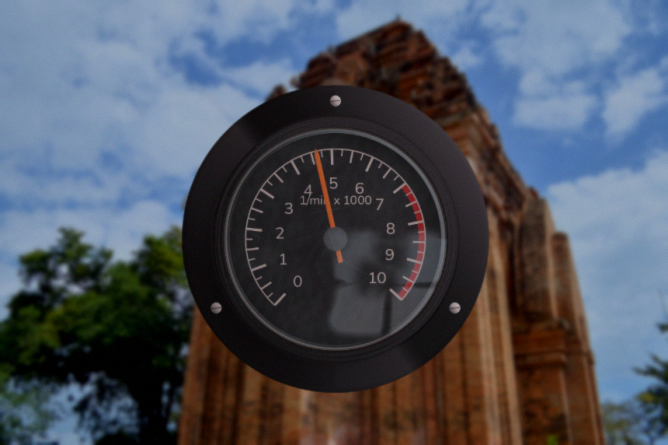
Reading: 4625 rpm
